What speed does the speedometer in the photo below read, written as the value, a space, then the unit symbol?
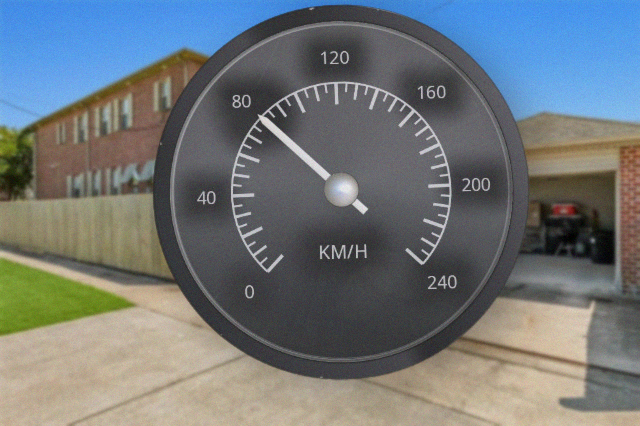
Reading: 80 km/h
